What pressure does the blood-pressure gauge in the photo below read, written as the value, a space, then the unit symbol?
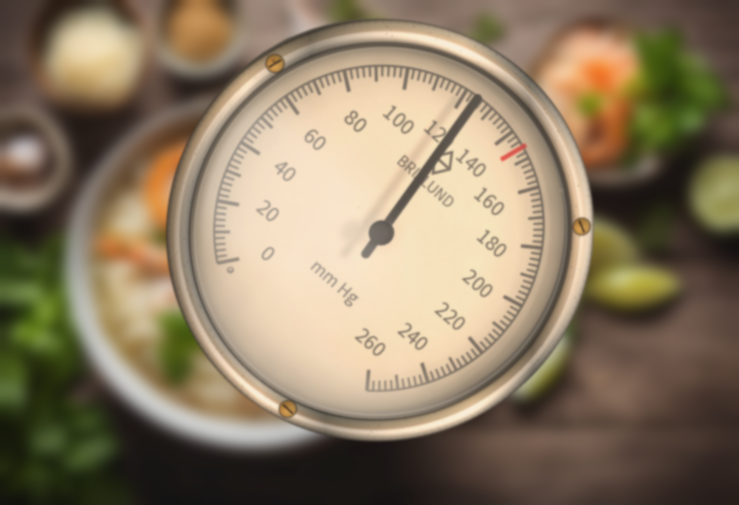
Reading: 124 mmHg
